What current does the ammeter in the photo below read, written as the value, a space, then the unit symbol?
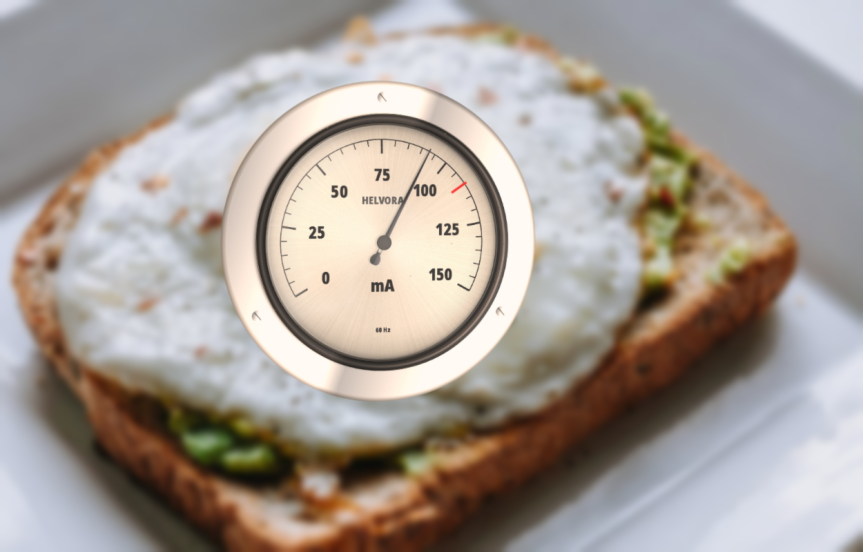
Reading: 92.5 mA
